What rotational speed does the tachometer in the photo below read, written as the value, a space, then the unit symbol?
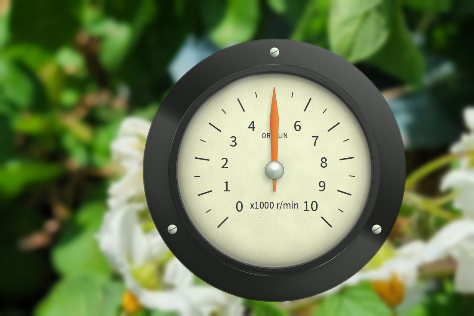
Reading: 5000 rpm
